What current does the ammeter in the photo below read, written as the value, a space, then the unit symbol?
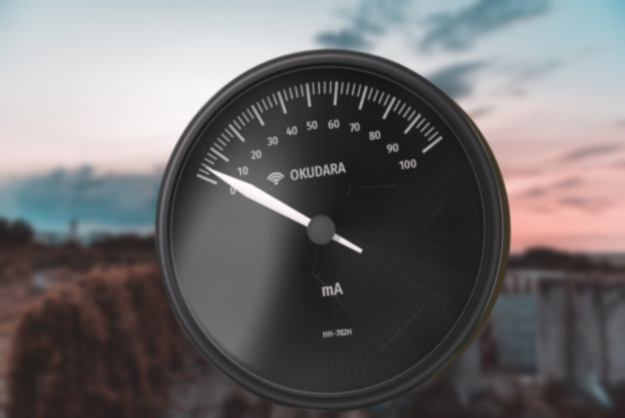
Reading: 4 mA
